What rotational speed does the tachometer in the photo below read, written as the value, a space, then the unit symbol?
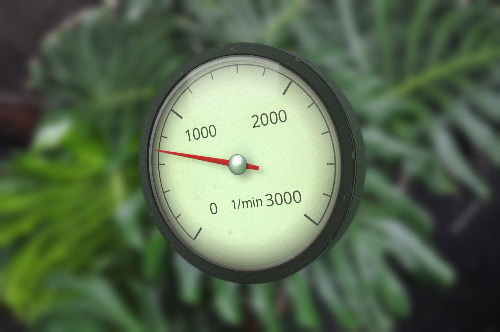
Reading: 700 rpm
